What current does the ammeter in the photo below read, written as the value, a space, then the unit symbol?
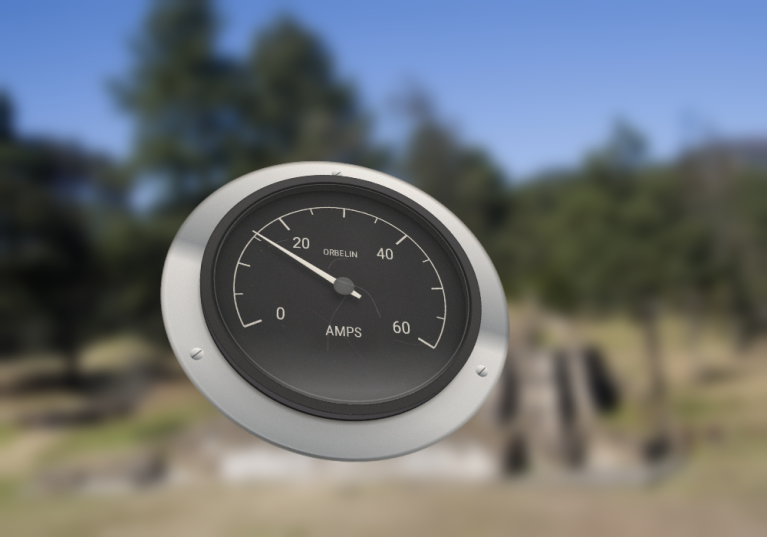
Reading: 15 A
